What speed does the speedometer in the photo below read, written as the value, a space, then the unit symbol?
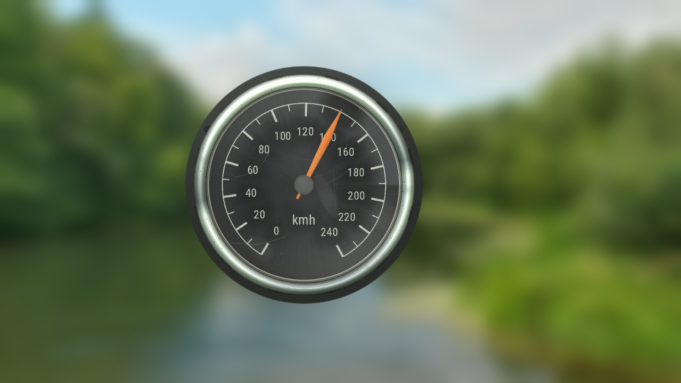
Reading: 140 km/h
